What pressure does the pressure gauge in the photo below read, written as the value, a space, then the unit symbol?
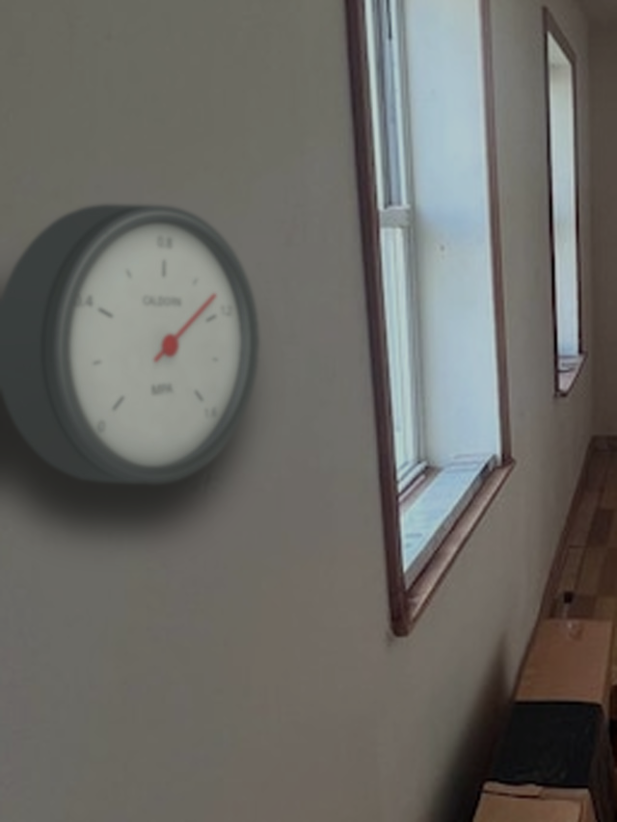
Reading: 1.1 MPa
